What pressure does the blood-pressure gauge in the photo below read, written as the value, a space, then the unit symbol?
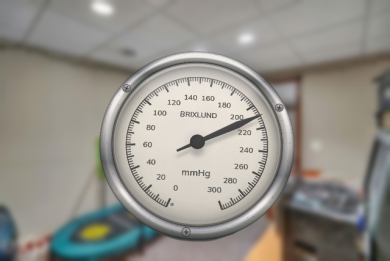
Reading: 210 mmHg
